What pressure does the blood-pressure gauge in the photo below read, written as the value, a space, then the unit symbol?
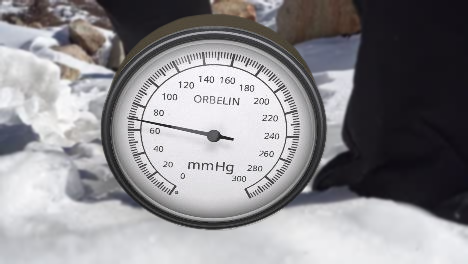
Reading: 70 mmHg
